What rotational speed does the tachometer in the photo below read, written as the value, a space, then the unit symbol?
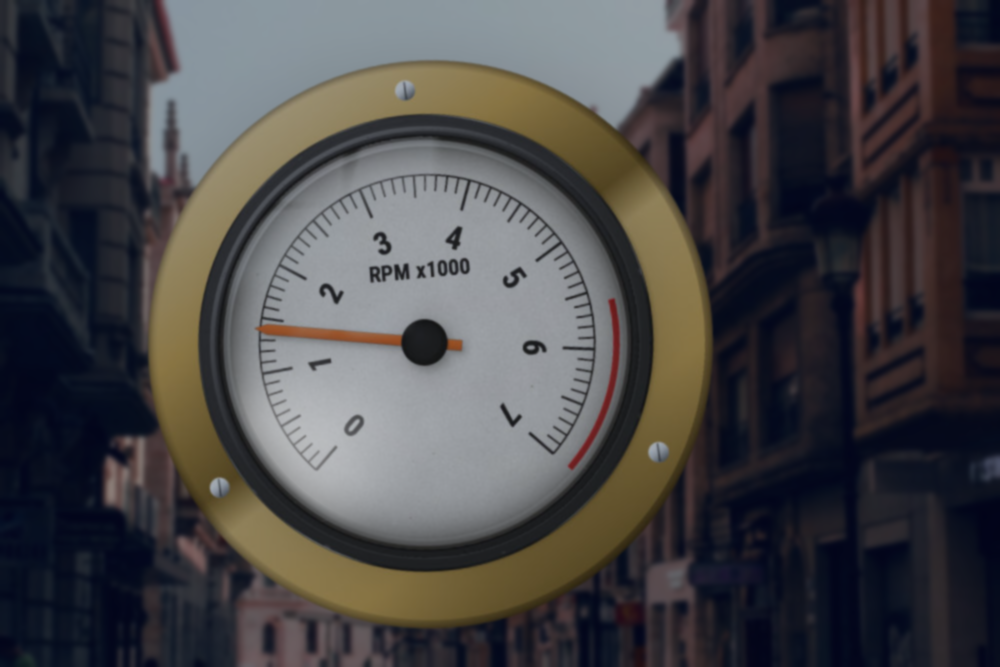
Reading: 1400 rpm
